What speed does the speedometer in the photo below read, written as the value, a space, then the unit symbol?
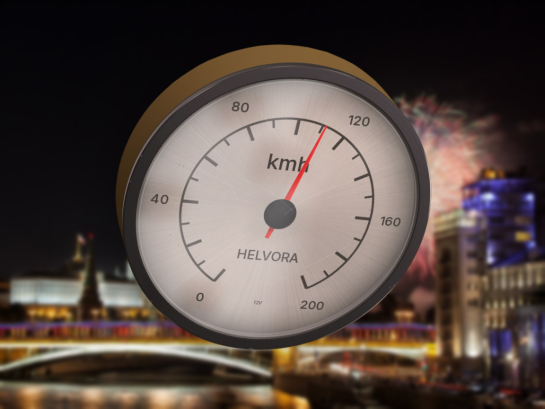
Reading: 110 km/h
